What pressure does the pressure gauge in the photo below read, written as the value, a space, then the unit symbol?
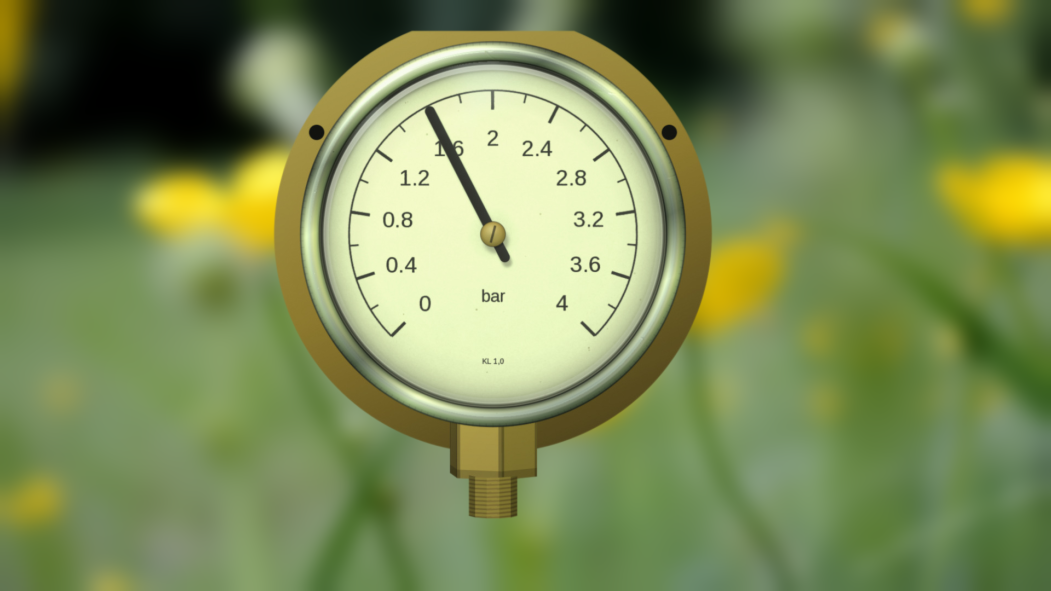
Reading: 1.6 bar
